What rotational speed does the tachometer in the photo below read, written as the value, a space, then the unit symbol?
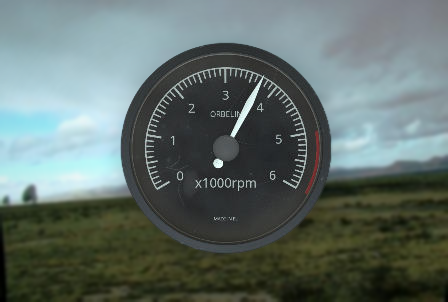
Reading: 3700 rpm
